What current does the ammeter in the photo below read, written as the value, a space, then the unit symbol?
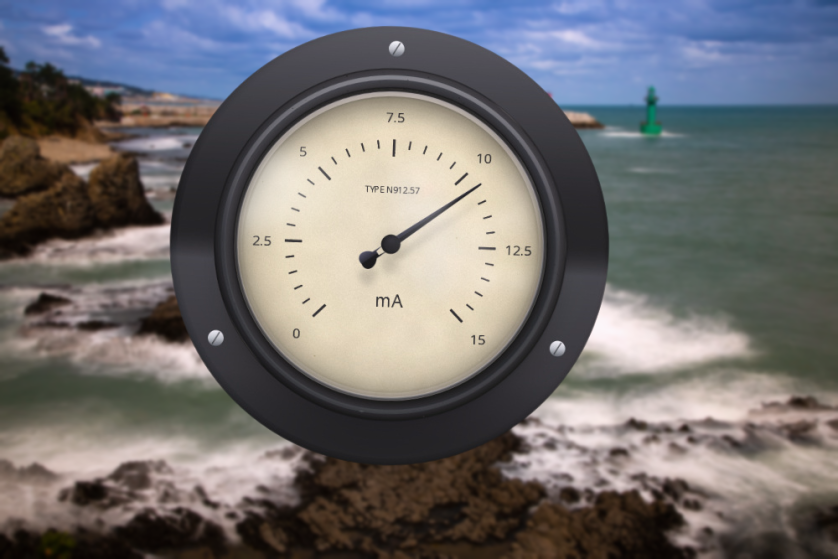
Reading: 10.5 mA
